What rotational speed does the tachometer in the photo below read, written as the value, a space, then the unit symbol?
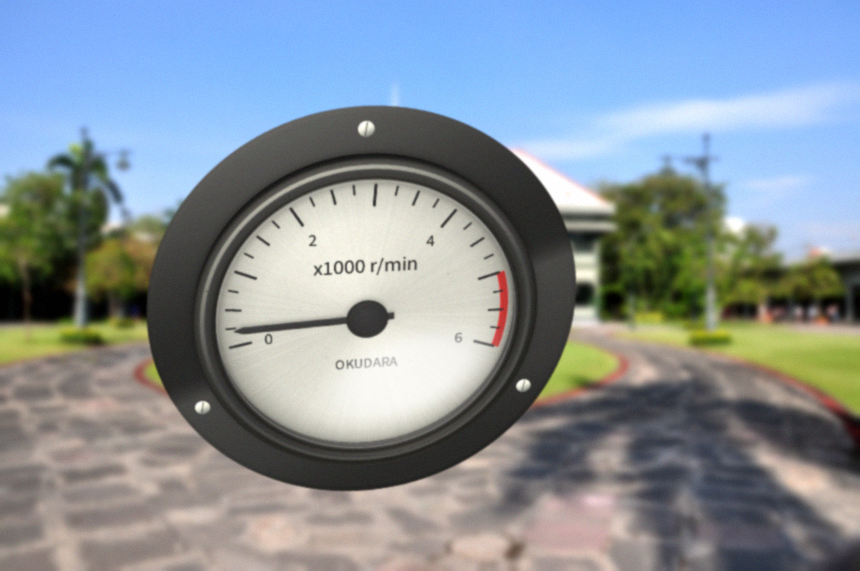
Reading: 250 rpm
